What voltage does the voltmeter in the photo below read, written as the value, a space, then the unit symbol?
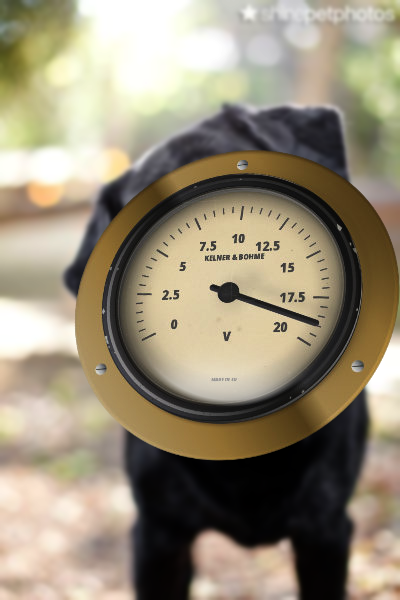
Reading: 19 V
